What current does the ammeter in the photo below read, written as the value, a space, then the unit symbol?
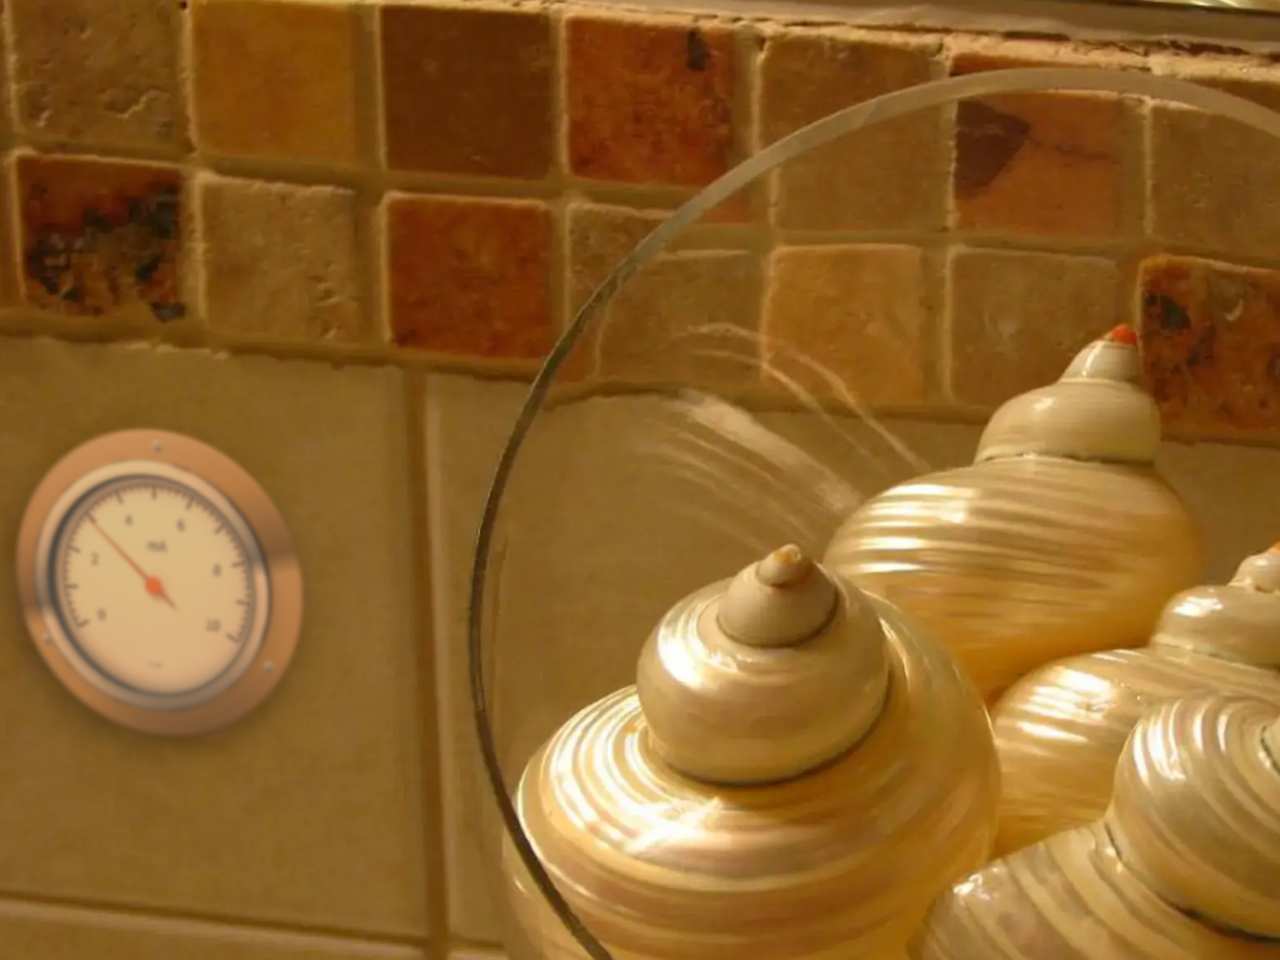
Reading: 3 mA
